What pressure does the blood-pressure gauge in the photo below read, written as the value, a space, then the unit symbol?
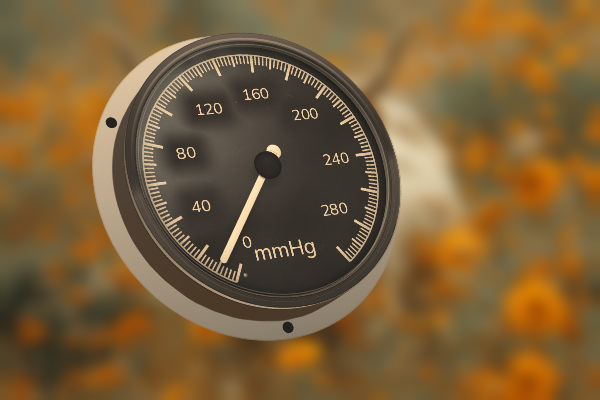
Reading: 10 mmHg
